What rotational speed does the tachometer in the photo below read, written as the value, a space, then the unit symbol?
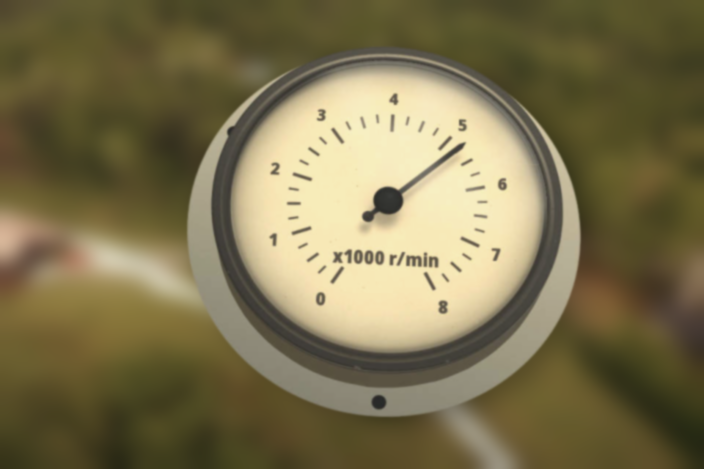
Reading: 5250 rpm
